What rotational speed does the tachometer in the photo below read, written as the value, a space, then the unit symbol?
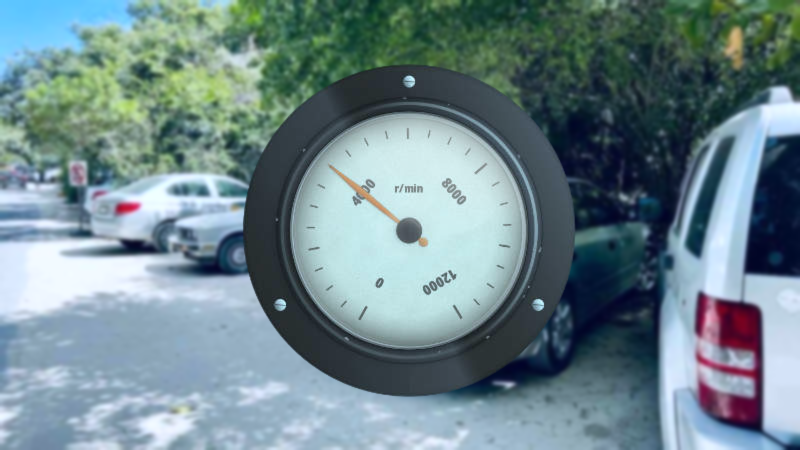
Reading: 4000 rpm
